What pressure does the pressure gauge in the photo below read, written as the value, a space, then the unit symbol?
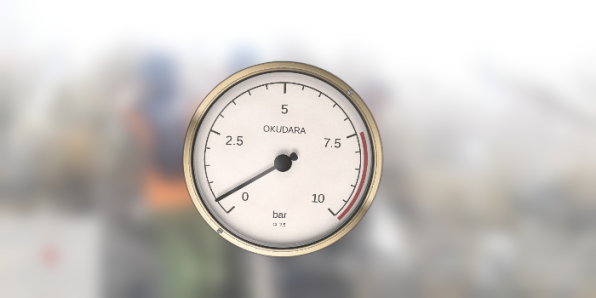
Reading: 0.5 bar
